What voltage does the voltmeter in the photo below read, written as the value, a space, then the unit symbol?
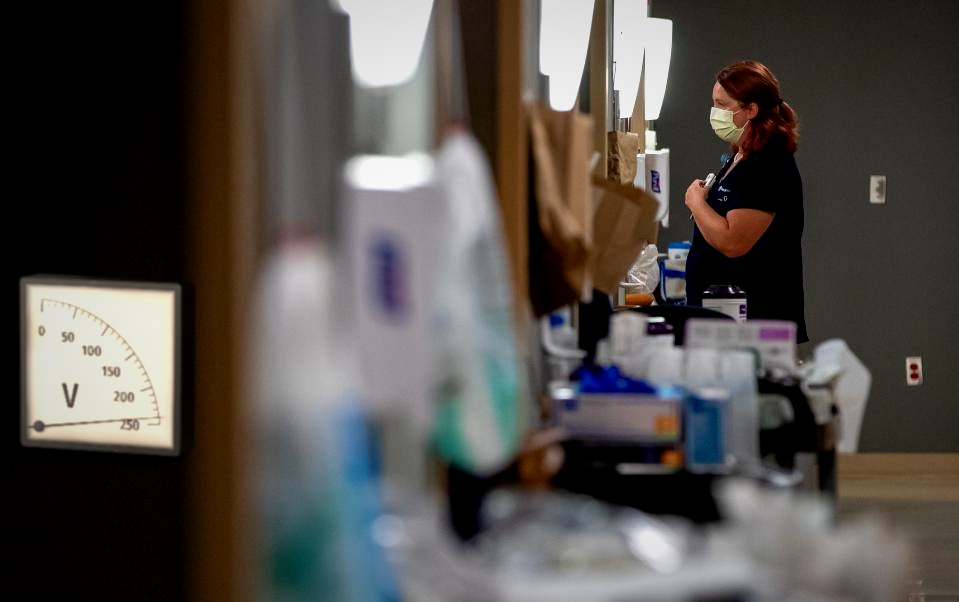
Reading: 240 V
